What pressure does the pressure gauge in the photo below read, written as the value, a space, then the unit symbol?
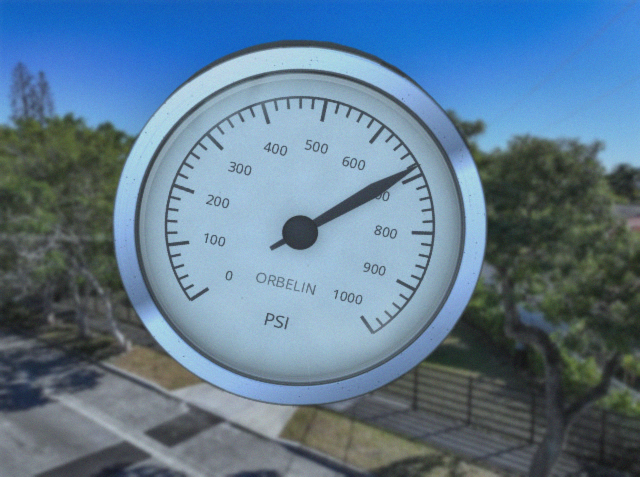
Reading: 680 psi
